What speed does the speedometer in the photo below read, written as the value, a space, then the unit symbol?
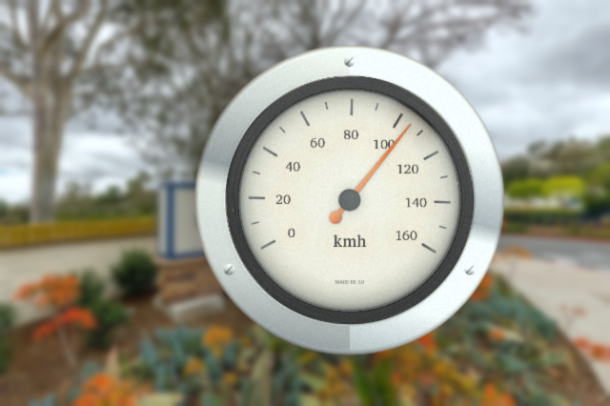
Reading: 105 km/h
